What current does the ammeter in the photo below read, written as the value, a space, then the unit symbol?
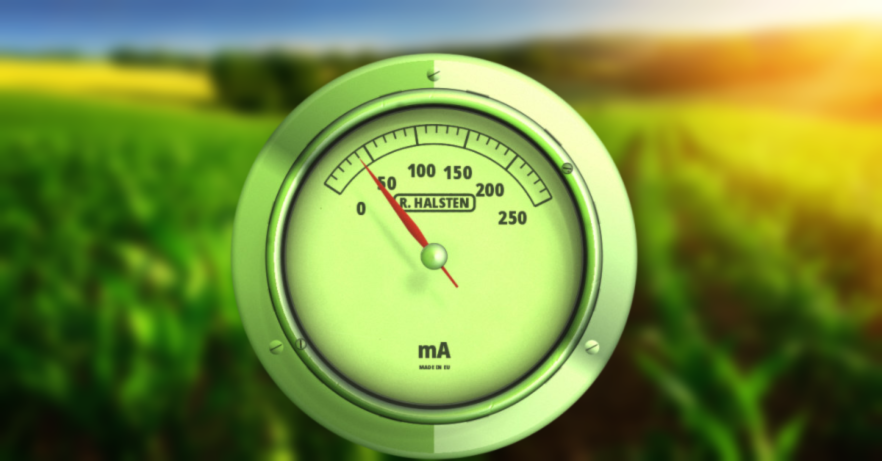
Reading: 40 mA
